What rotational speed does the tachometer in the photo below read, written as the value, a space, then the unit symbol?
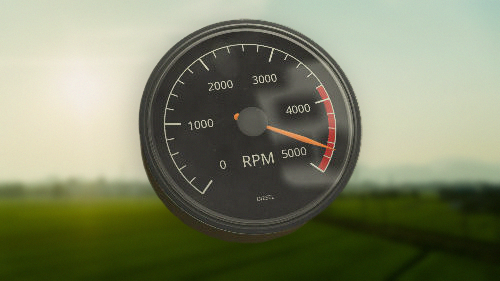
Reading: 4700 rpm
